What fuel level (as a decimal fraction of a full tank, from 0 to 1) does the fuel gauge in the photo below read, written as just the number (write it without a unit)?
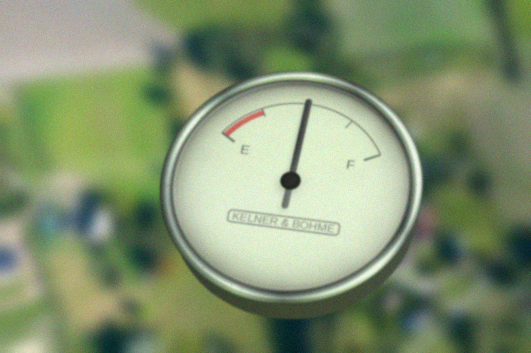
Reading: 0.5
